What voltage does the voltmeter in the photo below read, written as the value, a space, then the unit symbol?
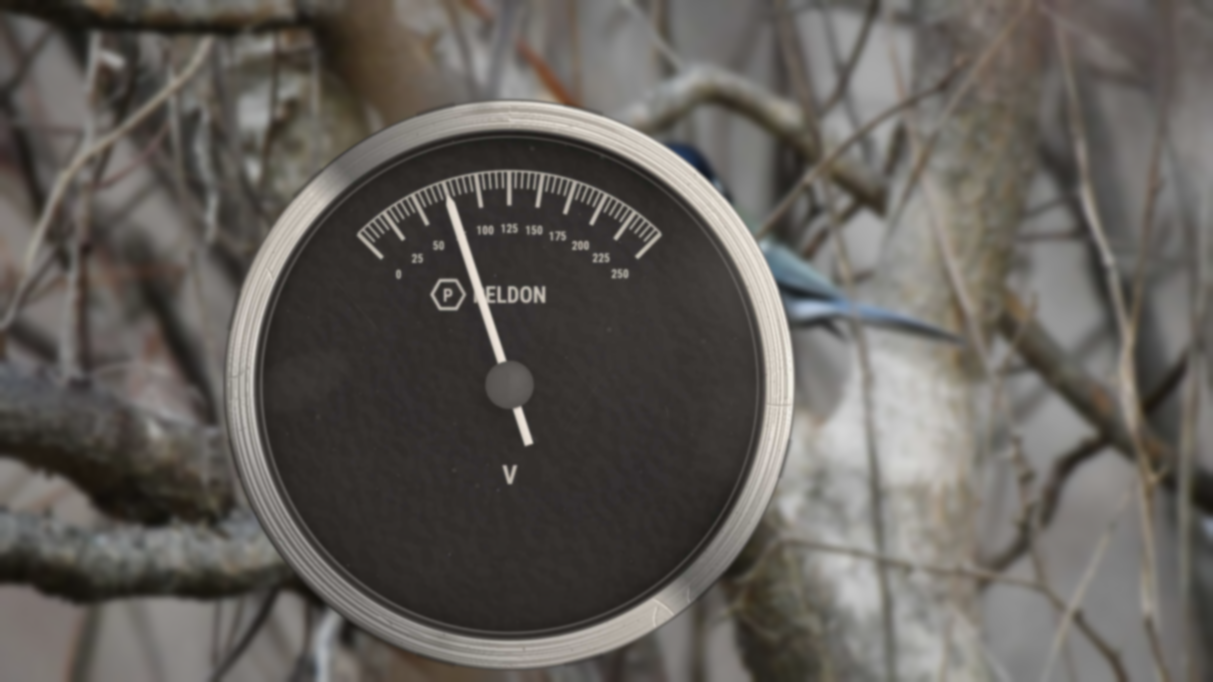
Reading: 75 V
